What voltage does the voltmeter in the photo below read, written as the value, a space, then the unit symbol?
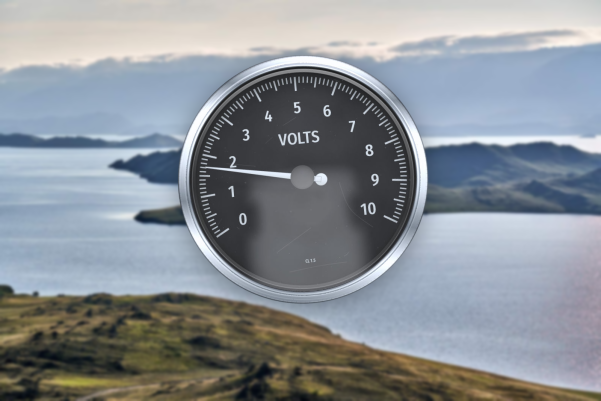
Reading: 1.7 V
